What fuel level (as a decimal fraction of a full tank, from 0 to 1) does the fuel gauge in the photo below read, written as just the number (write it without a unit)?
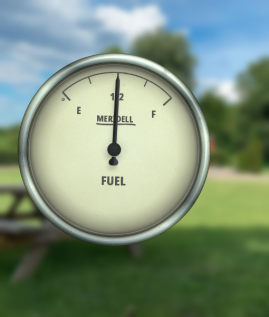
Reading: 0.5
